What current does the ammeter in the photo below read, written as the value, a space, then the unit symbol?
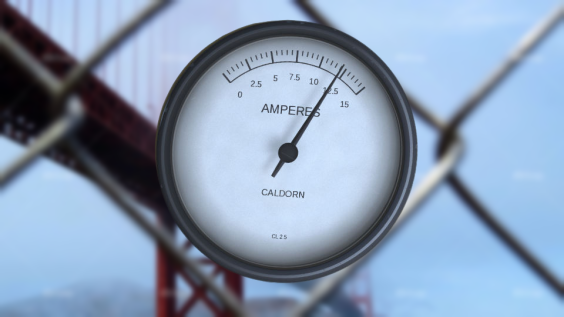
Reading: 12 A
